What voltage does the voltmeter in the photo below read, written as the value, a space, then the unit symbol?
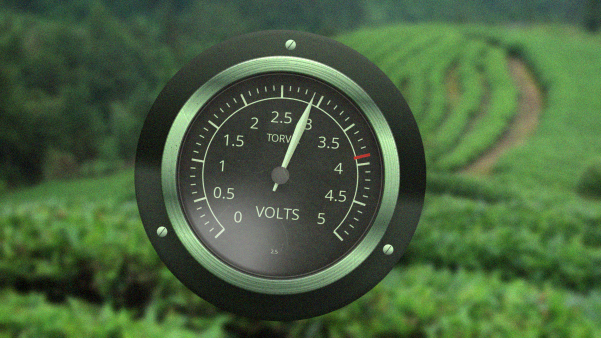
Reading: 2.9 V
